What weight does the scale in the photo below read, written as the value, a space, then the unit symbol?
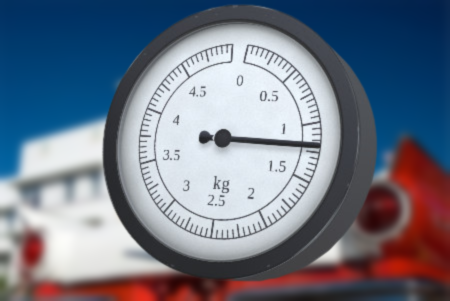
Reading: 1.2 kg
